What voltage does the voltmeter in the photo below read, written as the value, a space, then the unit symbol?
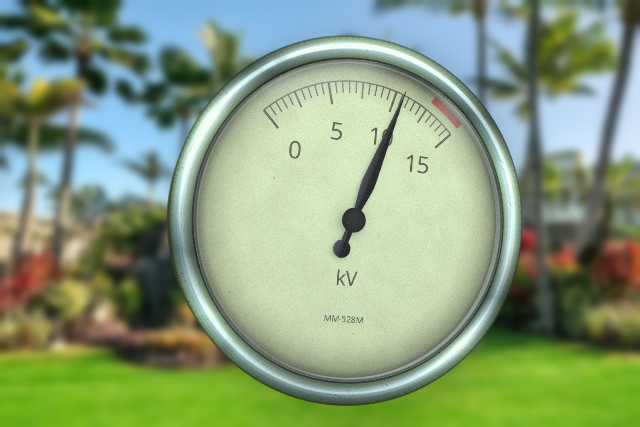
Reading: 10.5 kV
